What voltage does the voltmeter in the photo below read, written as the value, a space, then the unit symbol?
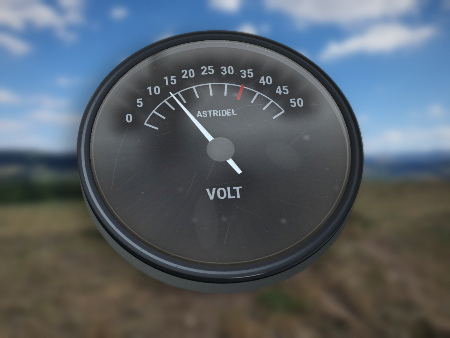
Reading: 12.5 V
